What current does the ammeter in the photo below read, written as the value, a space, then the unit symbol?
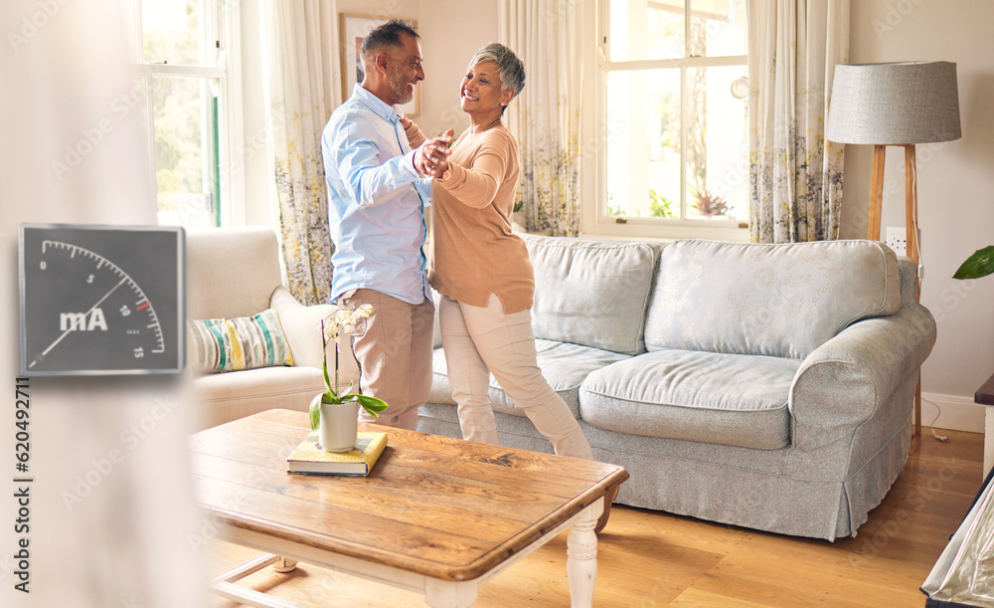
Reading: 7.5 mA
